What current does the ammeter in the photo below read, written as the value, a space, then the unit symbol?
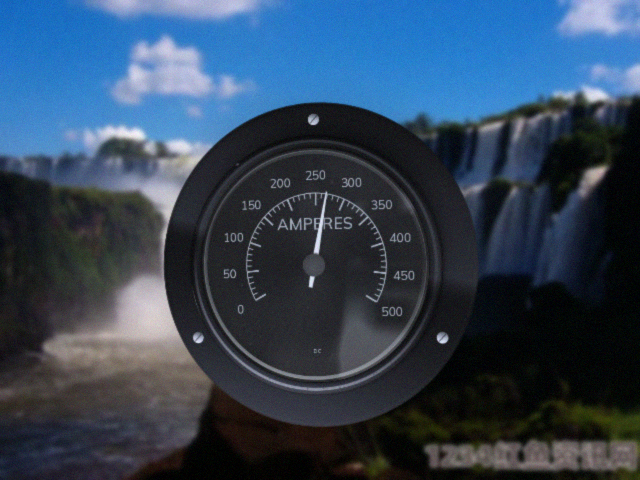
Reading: 270 A
